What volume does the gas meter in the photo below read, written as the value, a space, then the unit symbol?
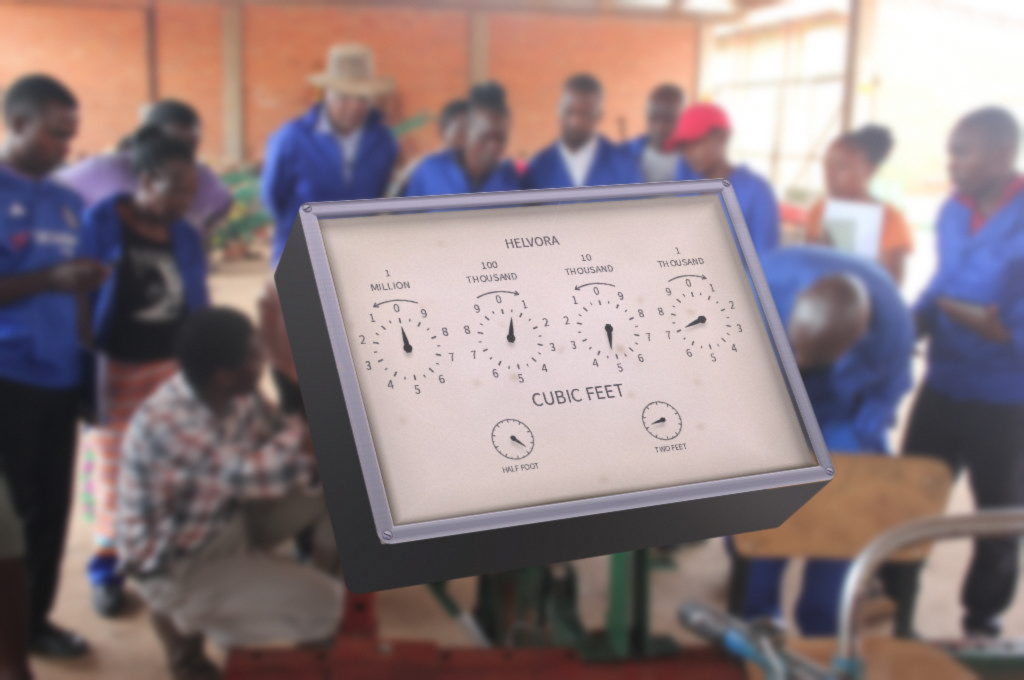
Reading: 4700 ft³
